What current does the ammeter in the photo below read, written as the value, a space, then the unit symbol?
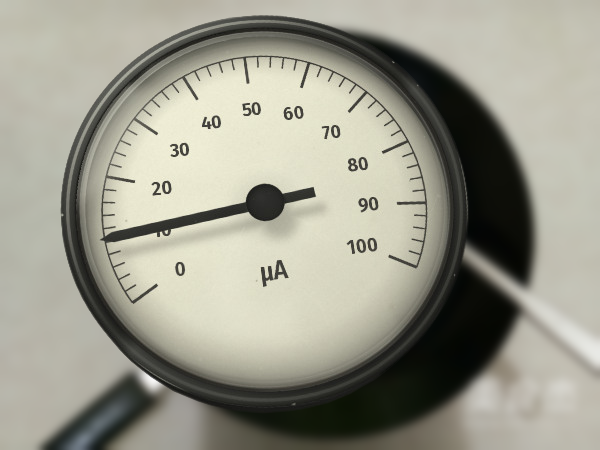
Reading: 10 µA
